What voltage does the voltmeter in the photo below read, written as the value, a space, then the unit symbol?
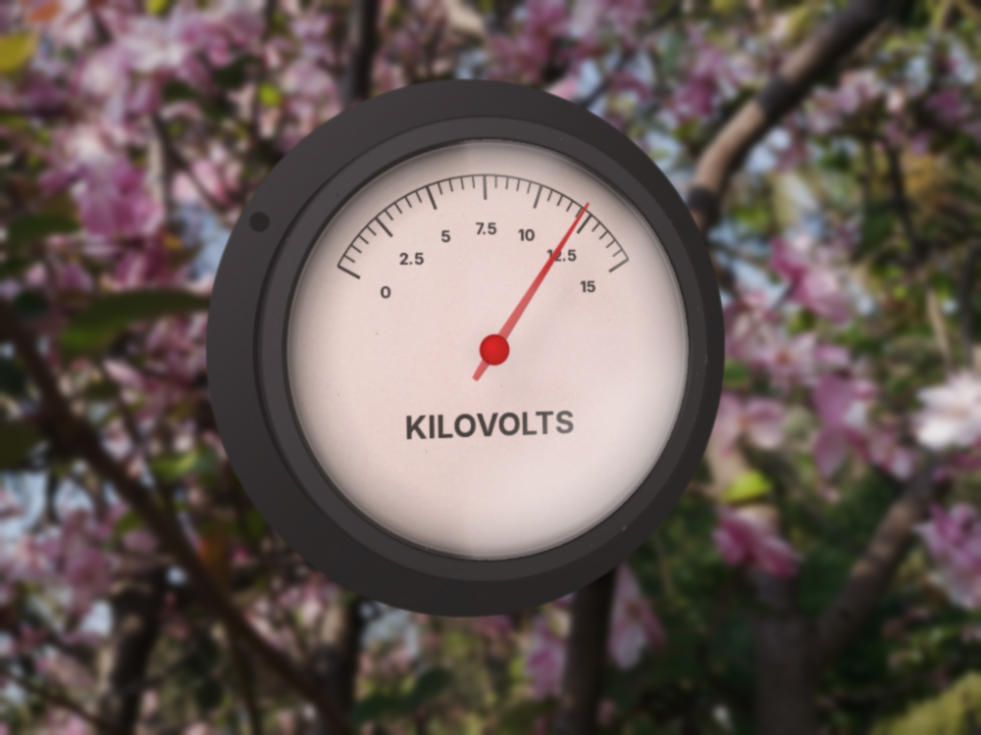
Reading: 12 kV
